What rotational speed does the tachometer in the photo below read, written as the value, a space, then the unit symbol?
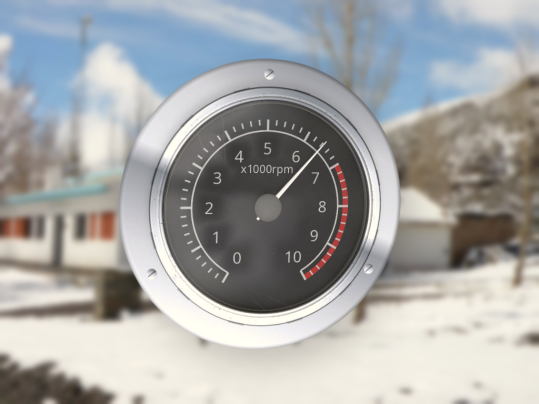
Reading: 6400 rpm
